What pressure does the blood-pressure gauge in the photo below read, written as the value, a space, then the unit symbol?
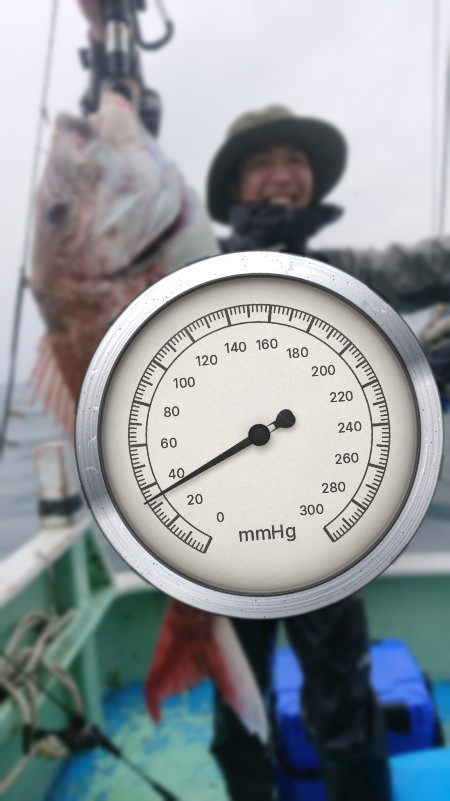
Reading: 34 mmHg
